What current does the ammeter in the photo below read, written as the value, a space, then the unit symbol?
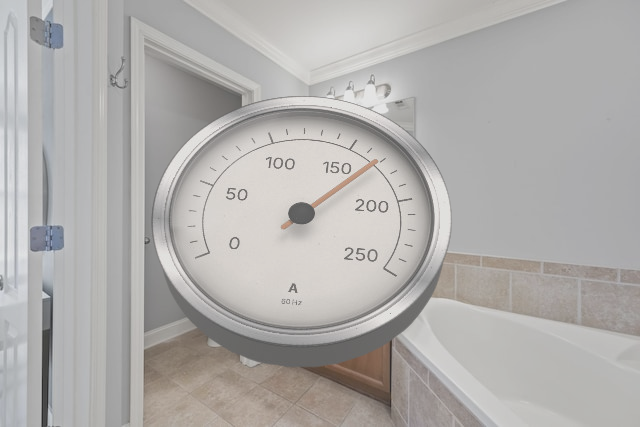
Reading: 170 A
